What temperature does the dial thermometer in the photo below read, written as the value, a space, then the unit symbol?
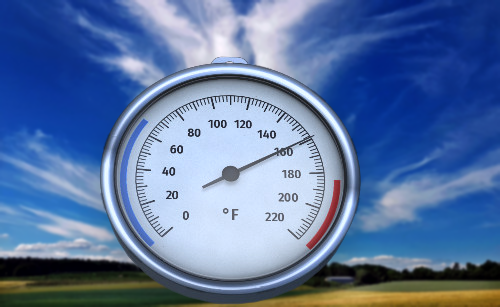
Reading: 160 °F
